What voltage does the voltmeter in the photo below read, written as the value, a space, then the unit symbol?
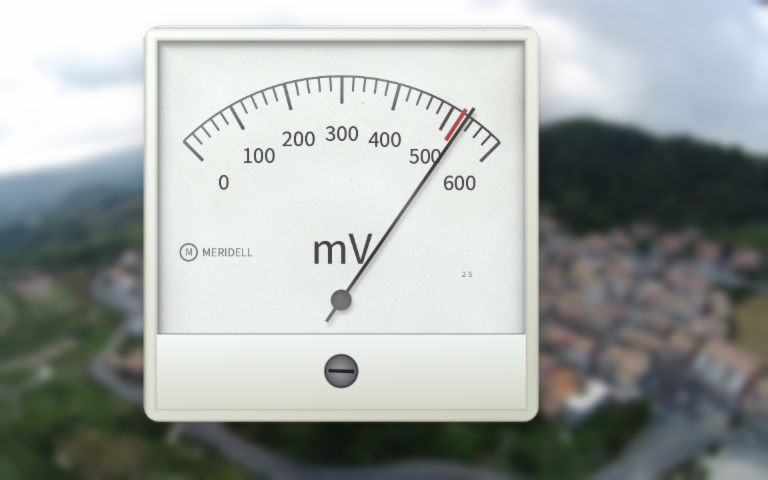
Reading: 530 mV
